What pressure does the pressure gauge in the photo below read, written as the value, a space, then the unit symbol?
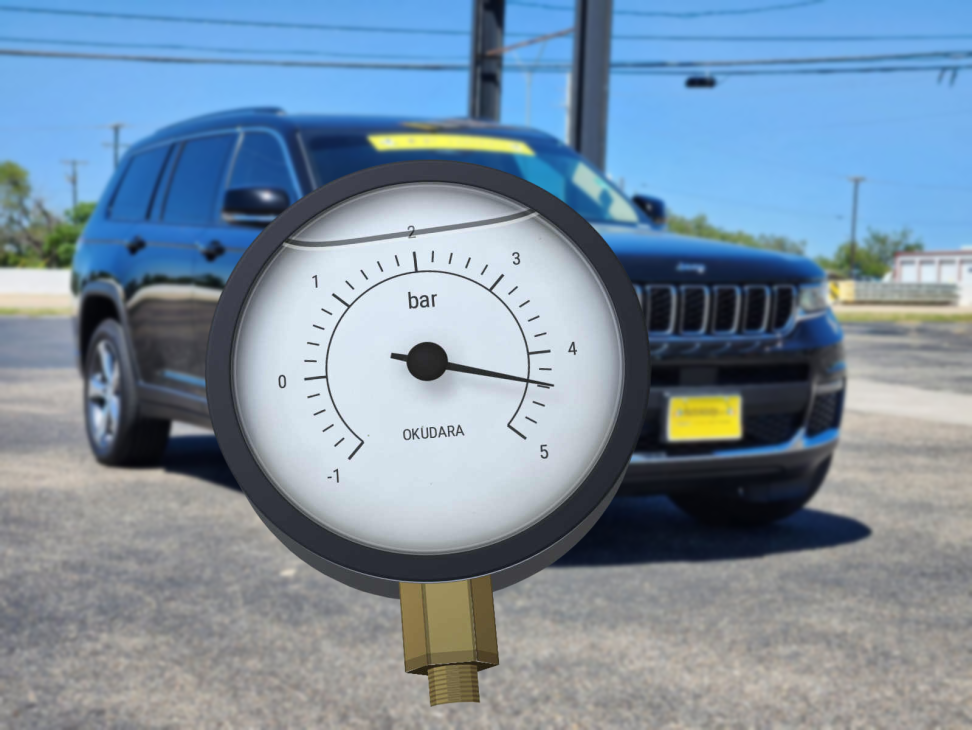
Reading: 4.4 bar
